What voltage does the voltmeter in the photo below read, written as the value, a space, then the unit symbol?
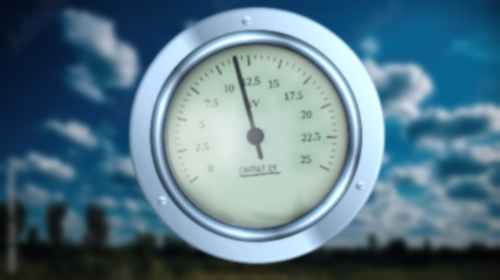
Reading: 11.5 kV
